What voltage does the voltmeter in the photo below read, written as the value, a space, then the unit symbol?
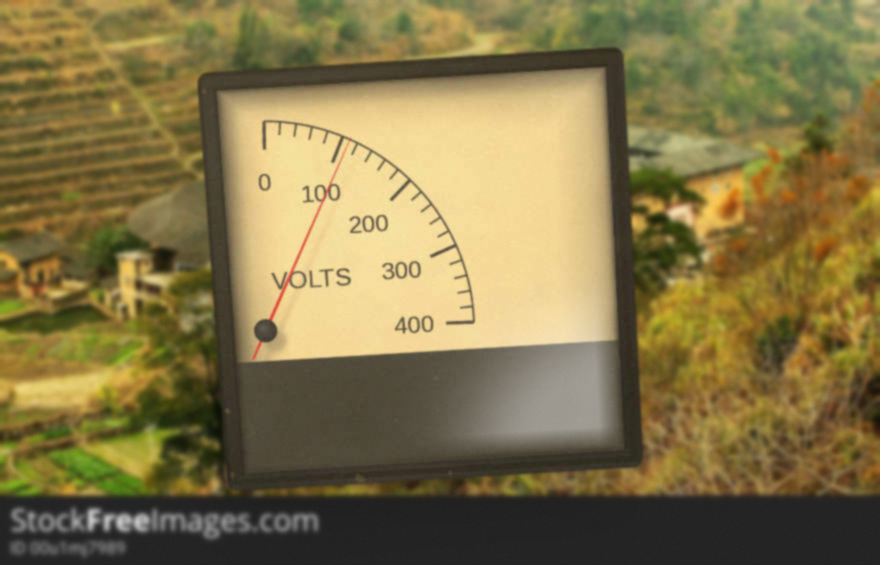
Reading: 110 V
